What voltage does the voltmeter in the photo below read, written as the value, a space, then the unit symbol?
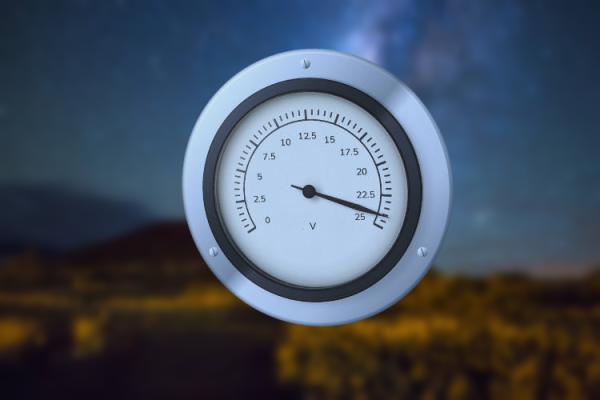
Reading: 24 V
